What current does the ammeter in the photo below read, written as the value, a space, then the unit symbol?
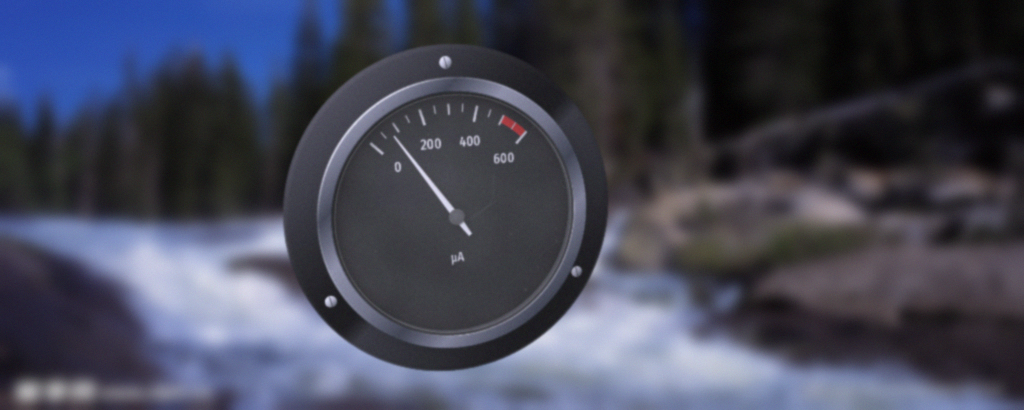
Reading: 75 µA
